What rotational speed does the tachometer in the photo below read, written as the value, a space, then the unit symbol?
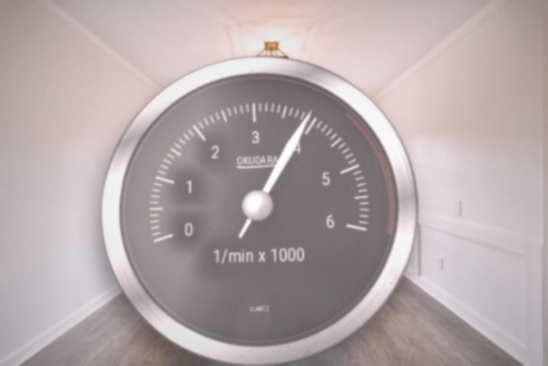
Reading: 3900 rpm
